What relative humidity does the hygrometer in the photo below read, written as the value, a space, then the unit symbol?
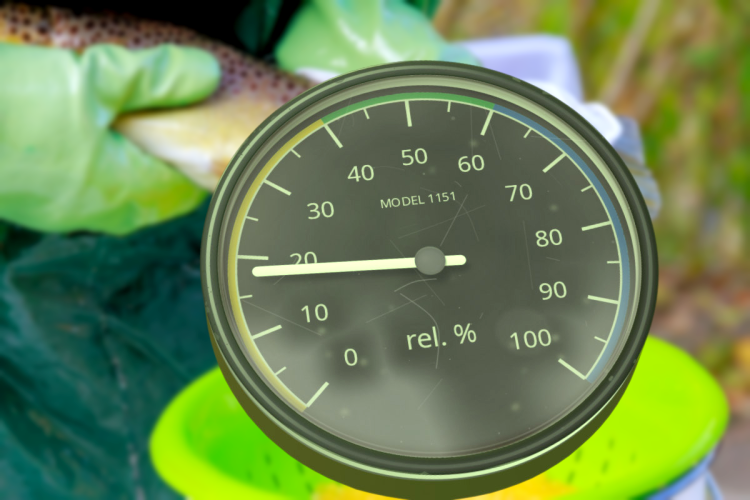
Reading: 17.5 %
